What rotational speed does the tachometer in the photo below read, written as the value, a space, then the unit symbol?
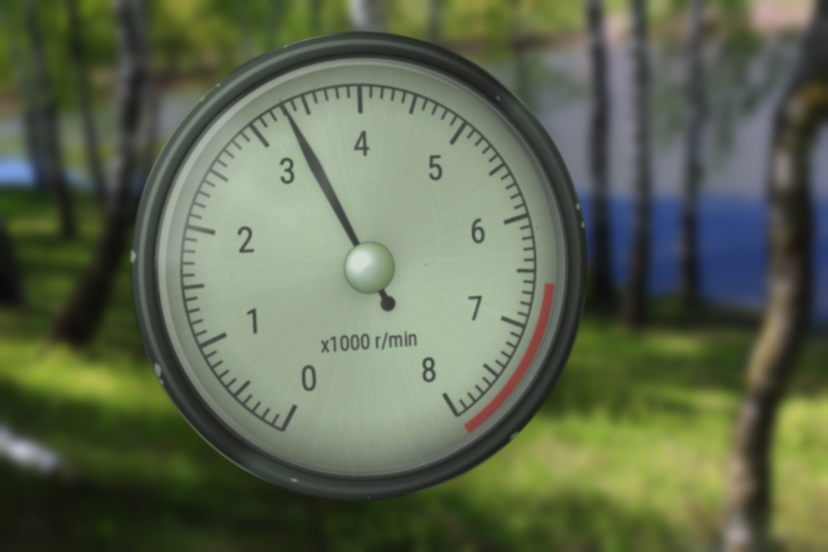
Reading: 3300 rpm
